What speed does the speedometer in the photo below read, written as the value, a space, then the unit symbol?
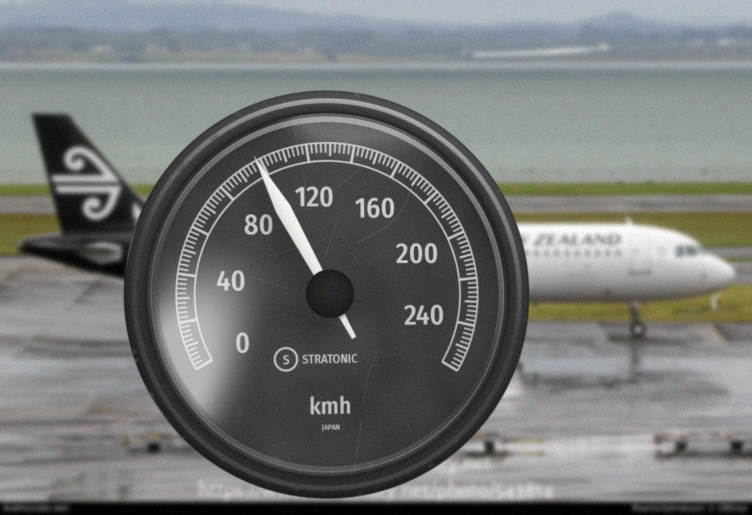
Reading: 98 km/h
